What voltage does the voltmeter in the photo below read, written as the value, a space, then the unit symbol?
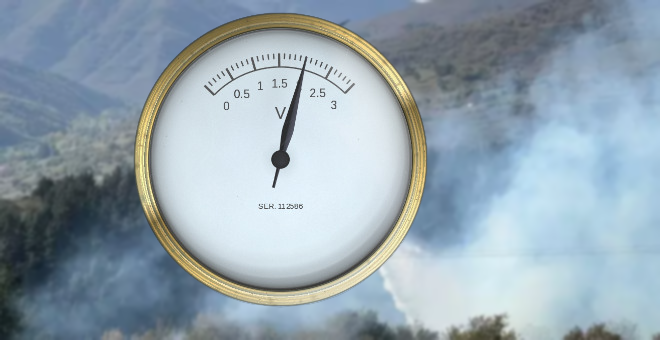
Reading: 2 V
